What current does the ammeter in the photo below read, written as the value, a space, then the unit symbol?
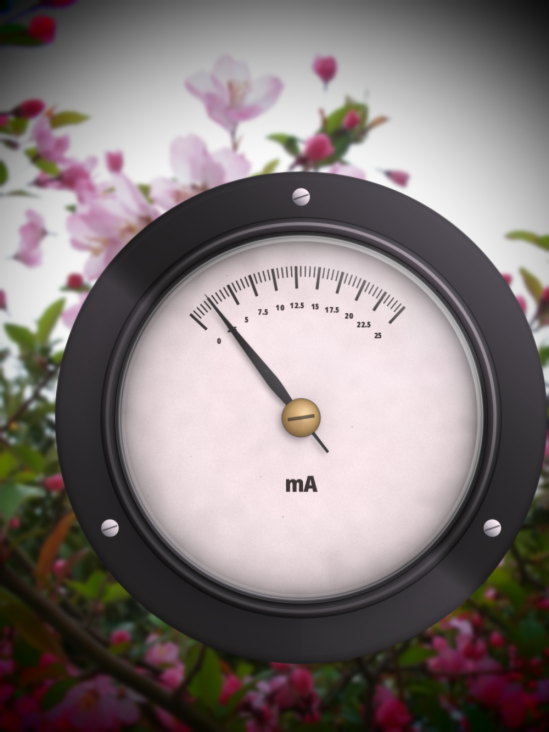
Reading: 2.5 mA
